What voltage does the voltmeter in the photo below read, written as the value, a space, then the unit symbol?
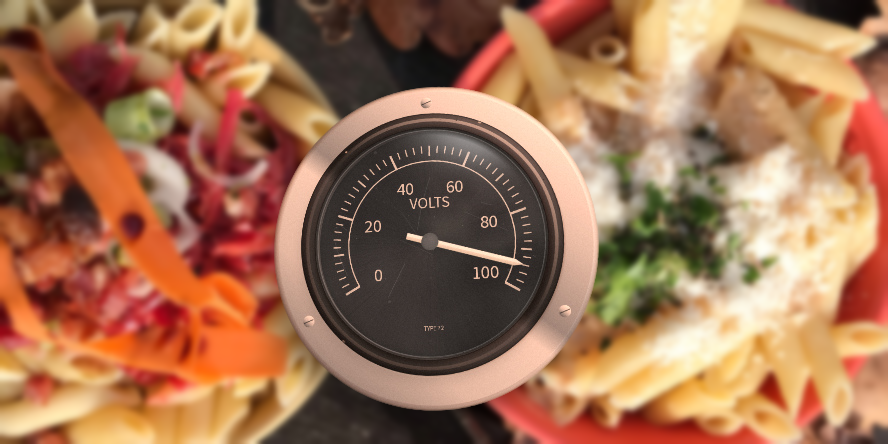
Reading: 94 V
